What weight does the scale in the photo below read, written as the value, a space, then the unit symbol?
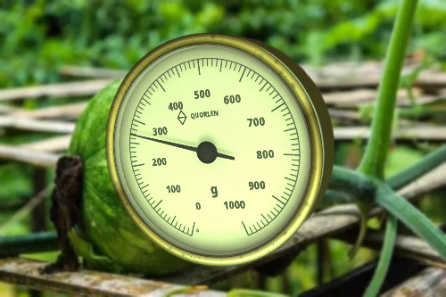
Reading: 270 g
